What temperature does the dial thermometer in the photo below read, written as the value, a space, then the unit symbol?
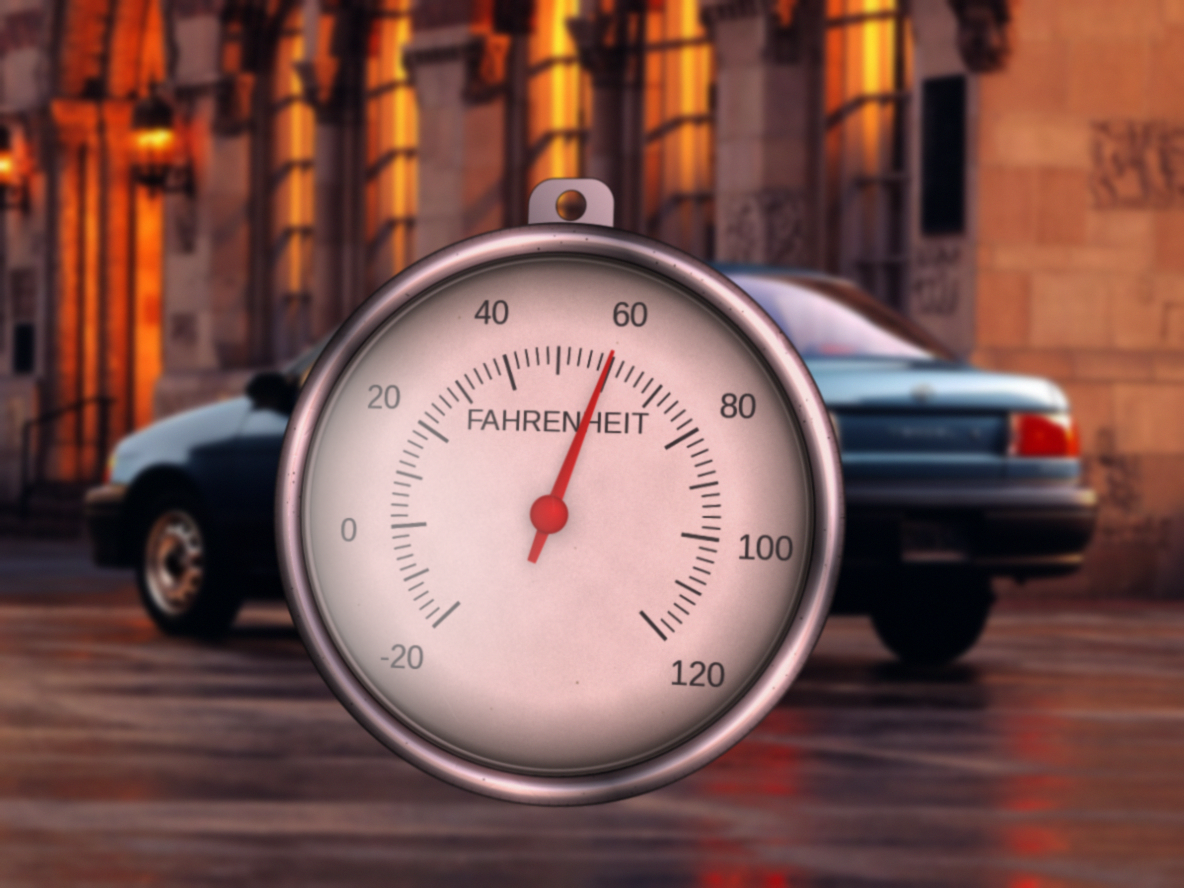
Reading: 60 °F
